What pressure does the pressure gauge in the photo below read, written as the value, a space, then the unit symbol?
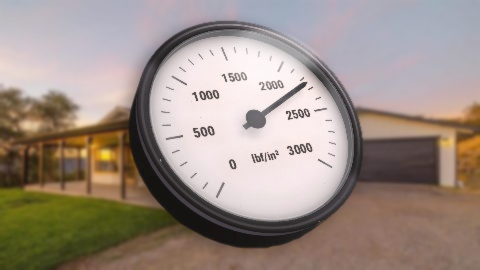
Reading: 2250 psi
